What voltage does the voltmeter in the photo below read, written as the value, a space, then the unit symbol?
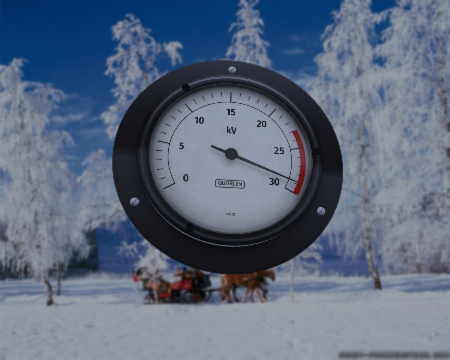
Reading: 29 kV
